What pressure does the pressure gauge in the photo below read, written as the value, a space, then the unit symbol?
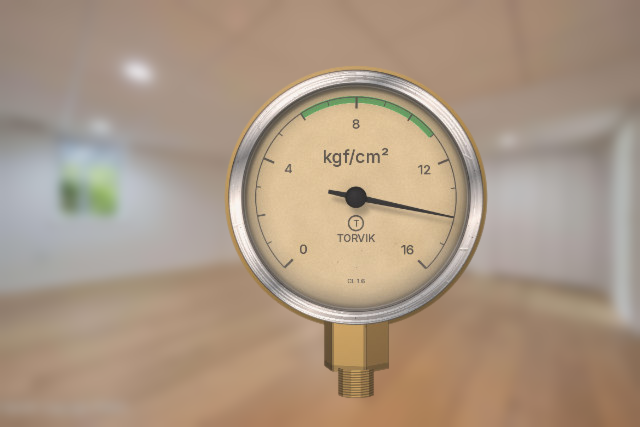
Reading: 14 kg/cm²
